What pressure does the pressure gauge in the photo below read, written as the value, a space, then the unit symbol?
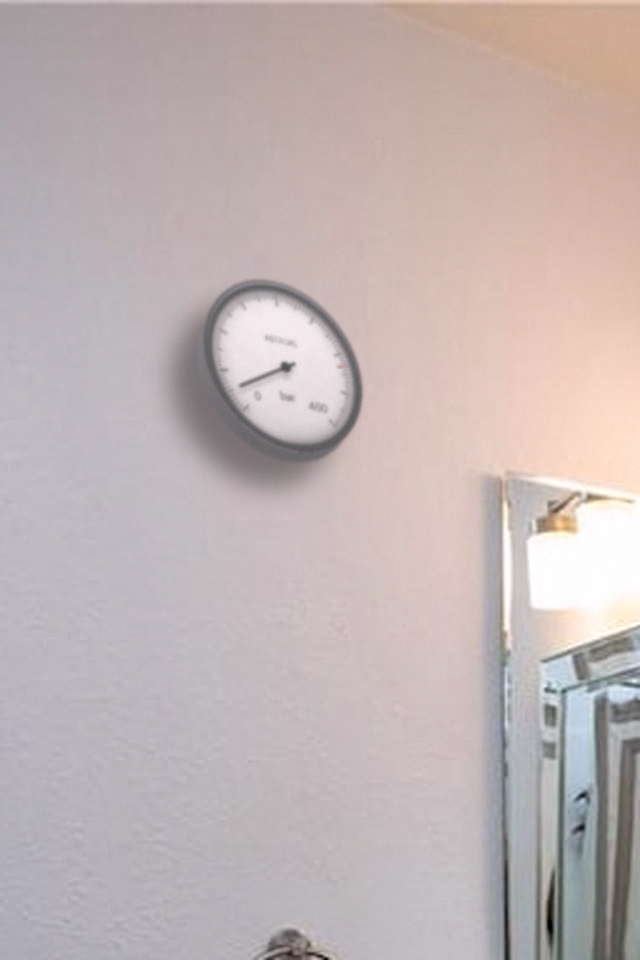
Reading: 25 bar
